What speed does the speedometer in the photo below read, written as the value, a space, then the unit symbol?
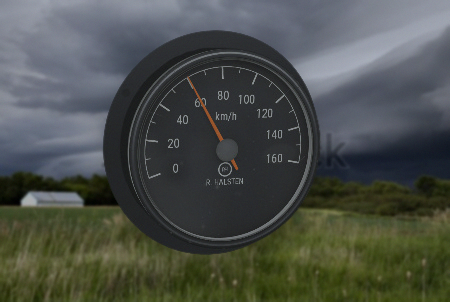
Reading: 60 km/h
